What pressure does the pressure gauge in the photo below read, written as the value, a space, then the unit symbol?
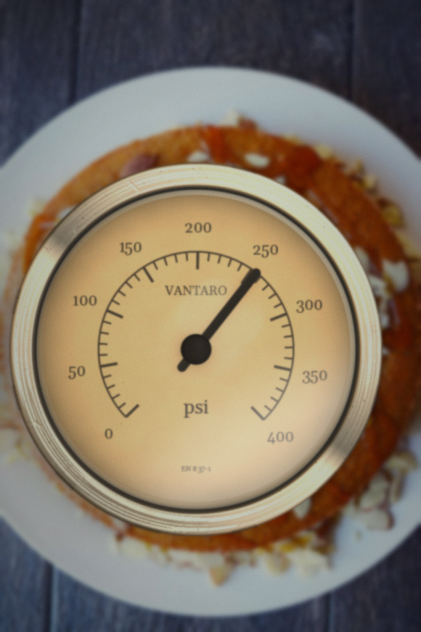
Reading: 255 psi
